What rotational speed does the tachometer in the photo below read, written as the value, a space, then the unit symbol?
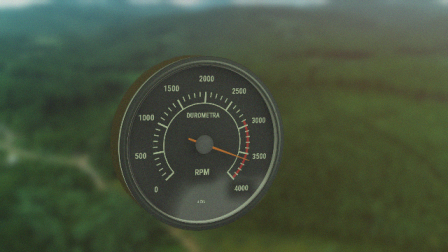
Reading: 3600 rpm
